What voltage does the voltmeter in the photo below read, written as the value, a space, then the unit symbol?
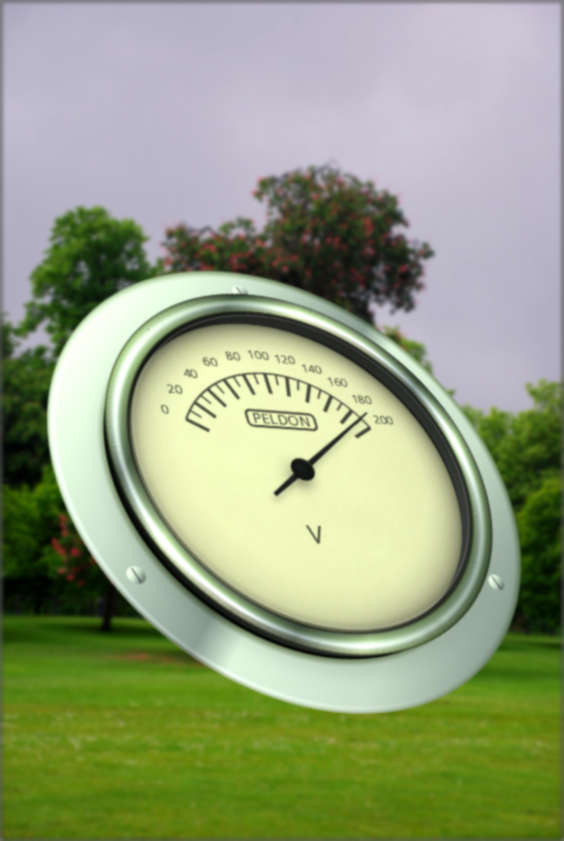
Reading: 190 V
